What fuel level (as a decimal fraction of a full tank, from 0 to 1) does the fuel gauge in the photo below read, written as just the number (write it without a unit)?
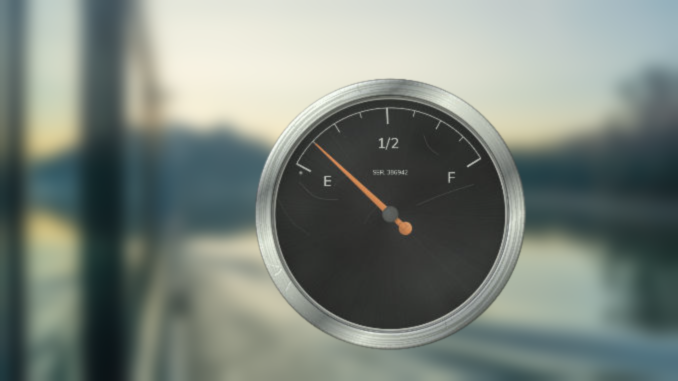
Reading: 0.125
